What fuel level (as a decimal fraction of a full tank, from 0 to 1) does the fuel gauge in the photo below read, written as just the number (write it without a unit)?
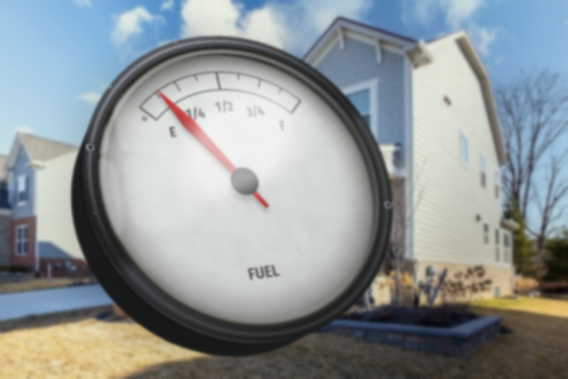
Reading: 0.125
